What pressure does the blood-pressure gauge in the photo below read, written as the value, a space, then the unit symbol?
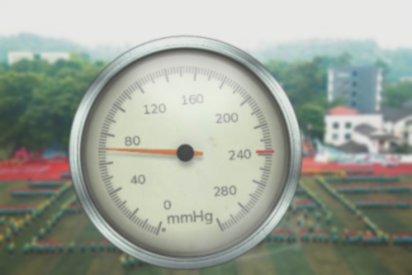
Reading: 70 mmHg
